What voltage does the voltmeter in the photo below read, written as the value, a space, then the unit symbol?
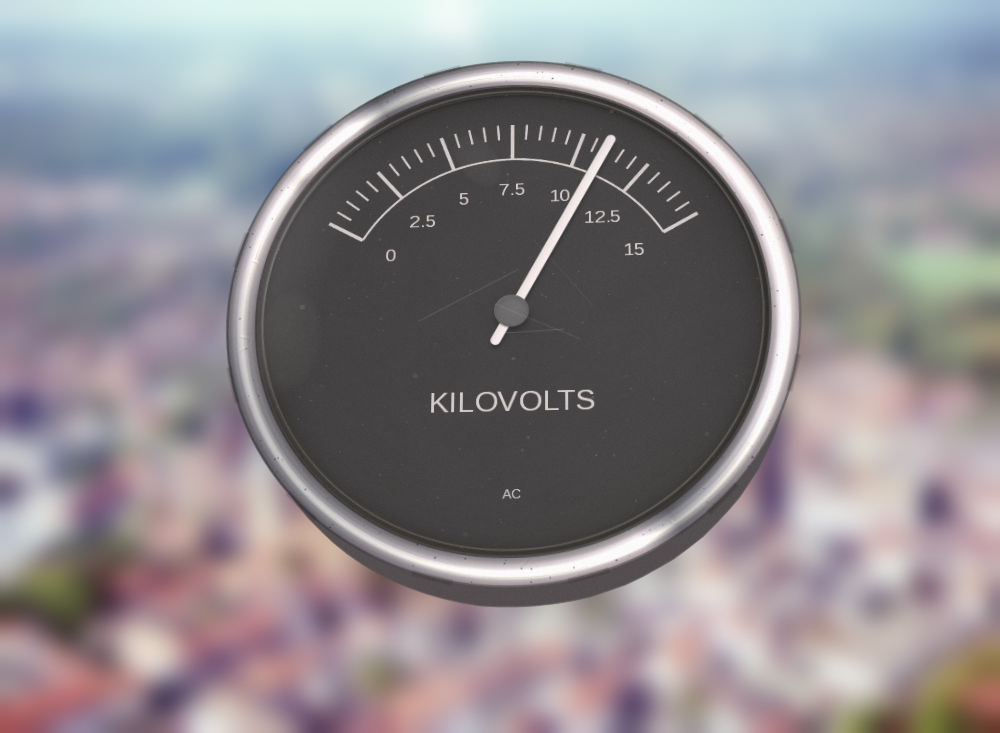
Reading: 11 kV
